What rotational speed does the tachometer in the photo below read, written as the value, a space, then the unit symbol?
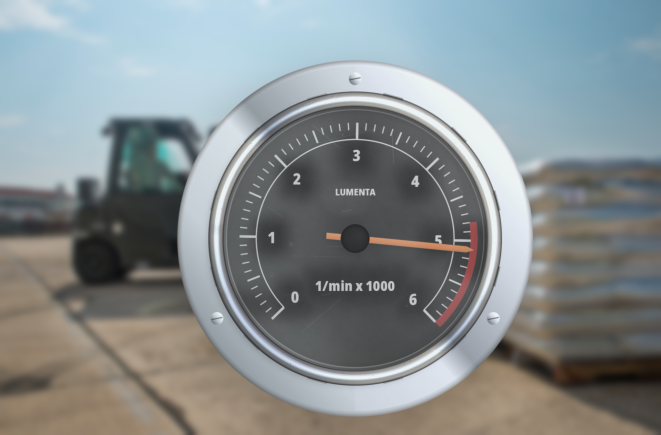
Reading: 5100 rpm
